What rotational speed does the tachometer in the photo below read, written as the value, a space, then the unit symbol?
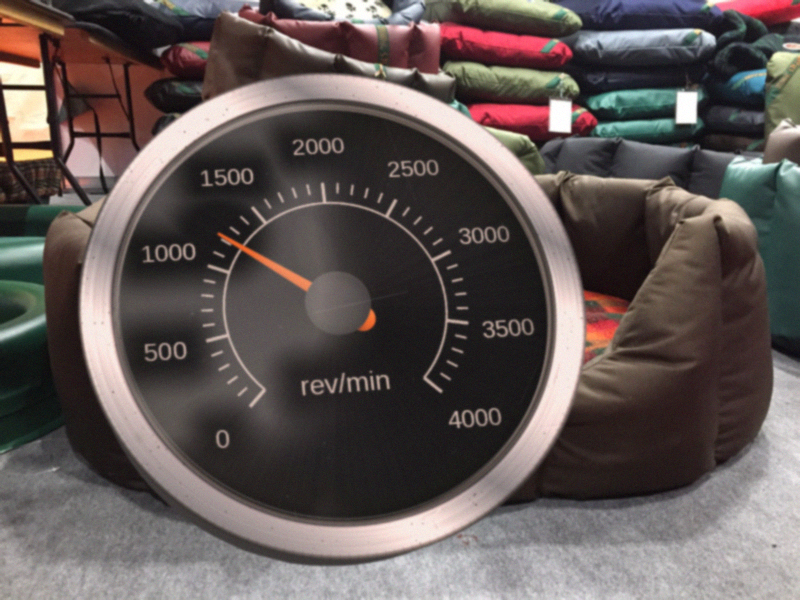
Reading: 1200 rpm
